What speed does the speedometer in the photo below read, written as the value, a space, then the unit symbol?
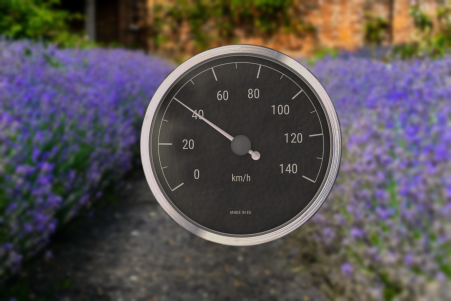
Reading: 40 km/h
